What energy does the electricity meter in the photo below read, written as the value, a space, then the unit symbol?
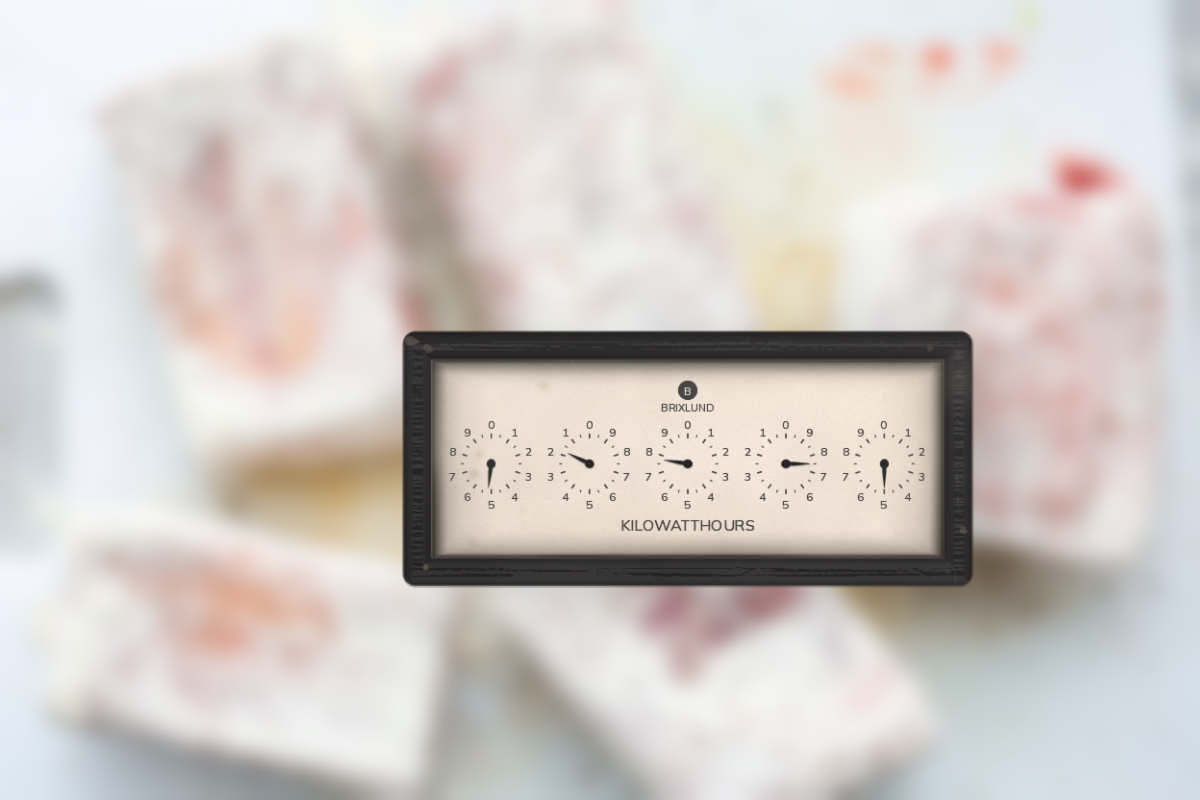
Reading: 51775 kWh
